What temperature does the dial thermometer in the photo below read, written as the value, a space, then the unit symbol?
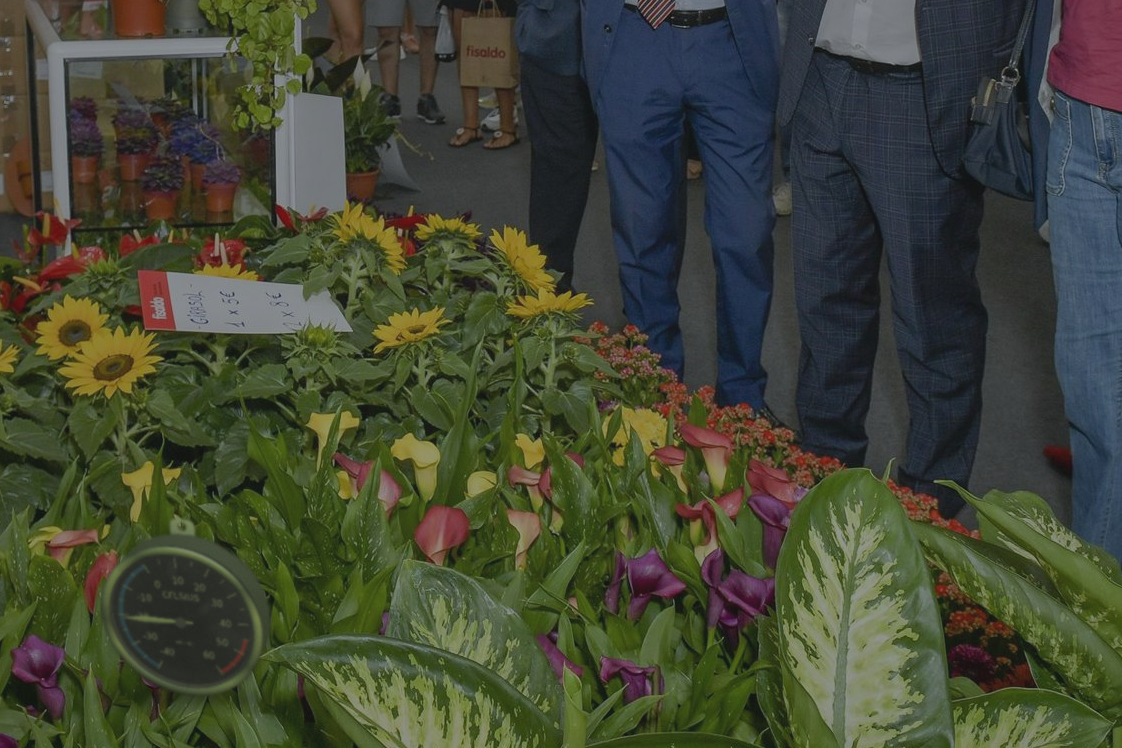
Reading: -20 °C
